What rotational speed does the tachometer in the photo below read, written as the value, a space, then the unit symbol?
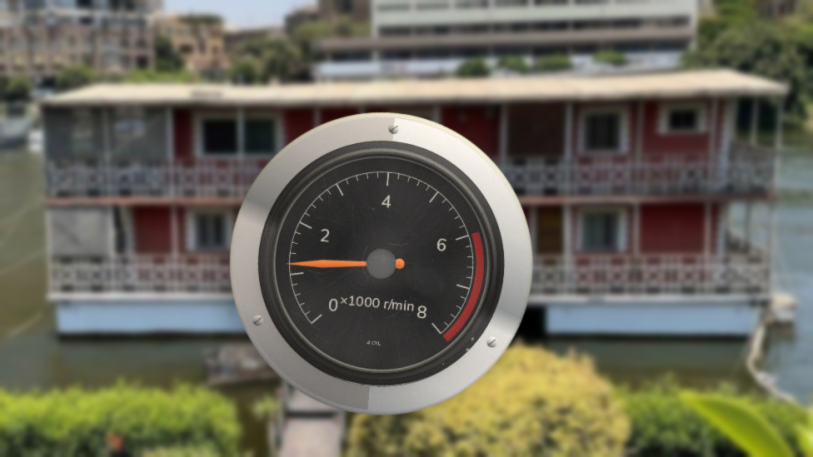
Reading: 1200 rpm
